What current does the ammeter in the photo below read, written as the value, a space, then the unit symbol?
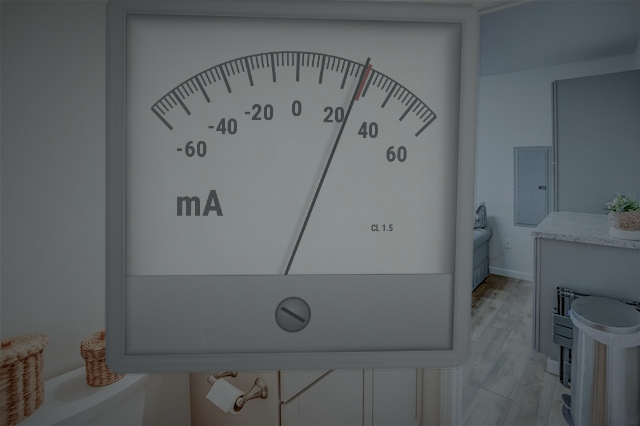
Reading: 26 mA
